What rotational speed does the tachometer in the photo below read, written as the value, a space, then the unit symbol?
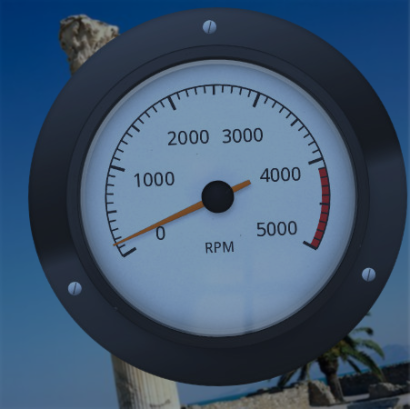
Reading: 150 rpm
